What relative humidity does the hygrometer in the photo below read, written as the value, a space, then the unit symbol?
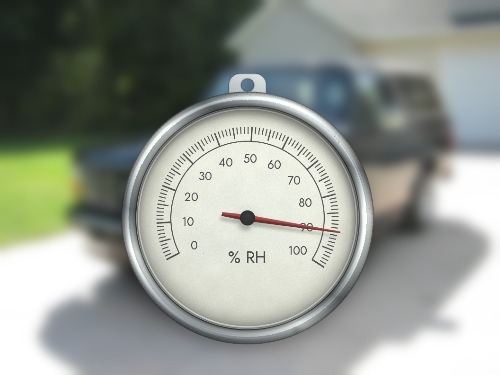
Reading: 90 %
